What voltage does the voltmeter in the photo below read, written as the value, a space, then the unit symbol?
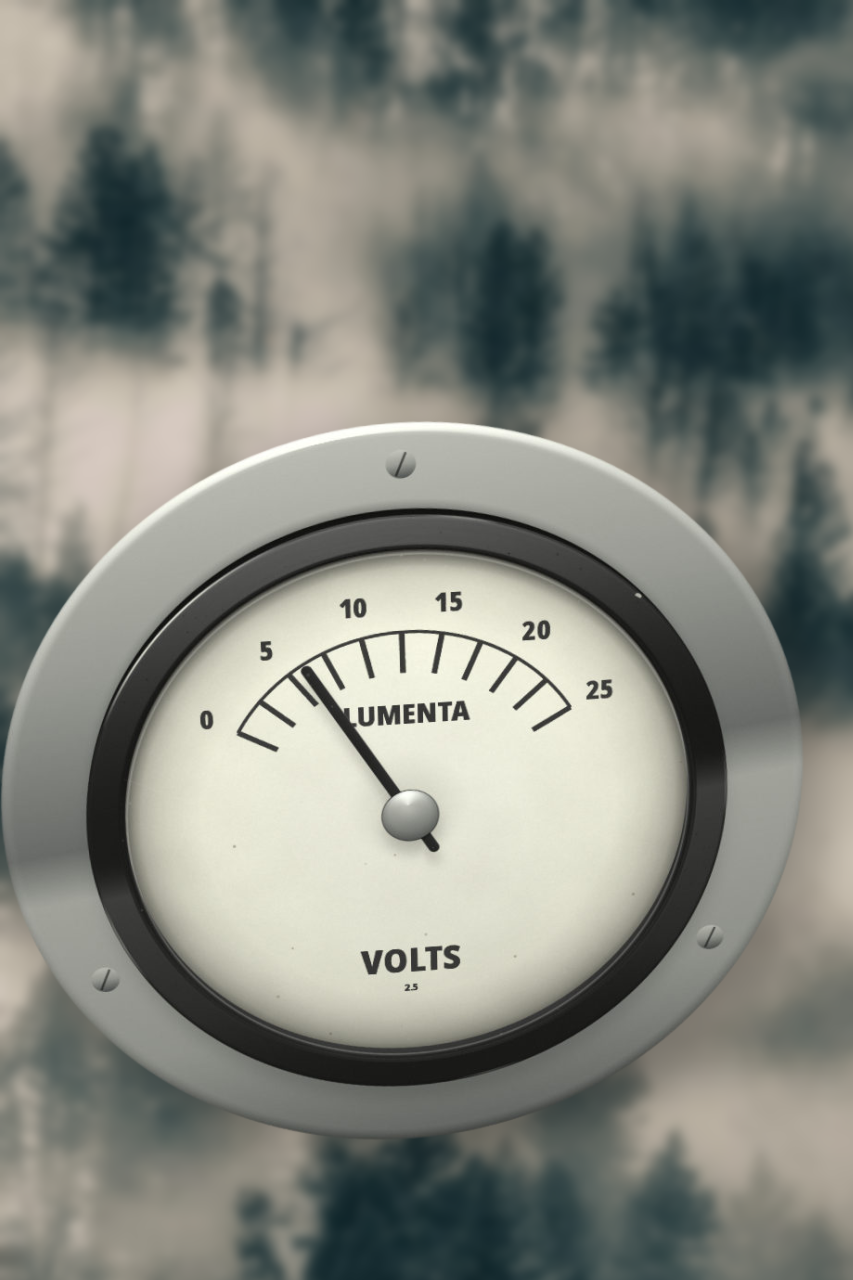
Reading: 6.25 V
